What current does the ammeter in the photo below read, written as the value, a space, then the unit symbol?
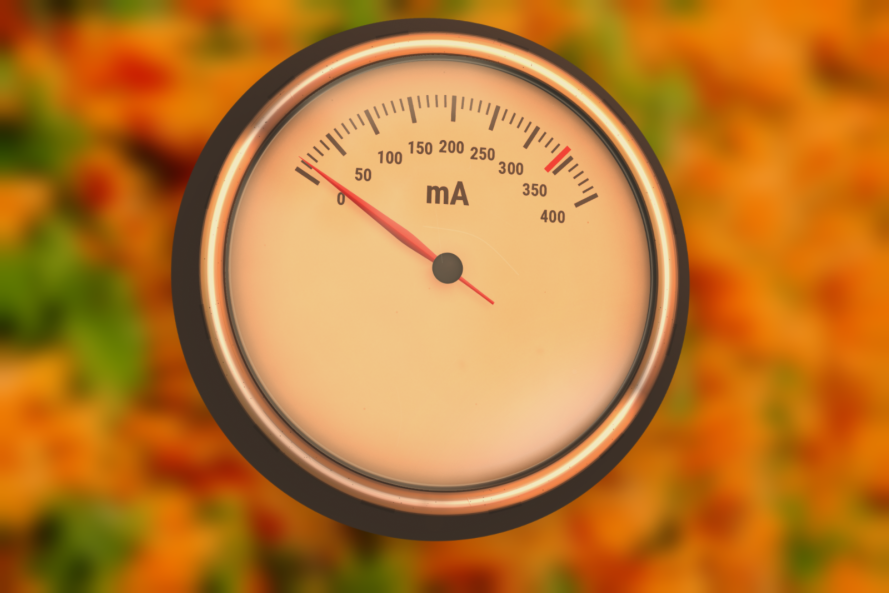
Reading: 10 mA
